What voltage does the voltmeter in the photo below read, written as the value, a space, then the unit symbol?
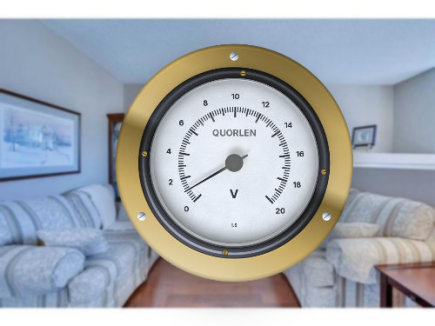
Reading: 1 V
